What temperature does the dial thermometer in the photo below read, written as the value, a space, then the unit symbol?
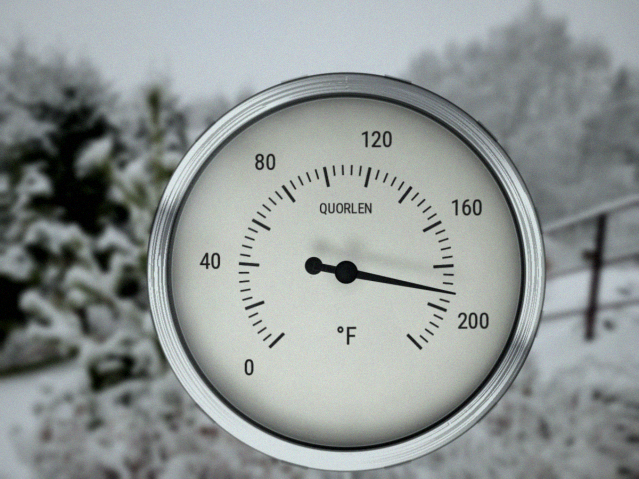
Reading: 192 °F
